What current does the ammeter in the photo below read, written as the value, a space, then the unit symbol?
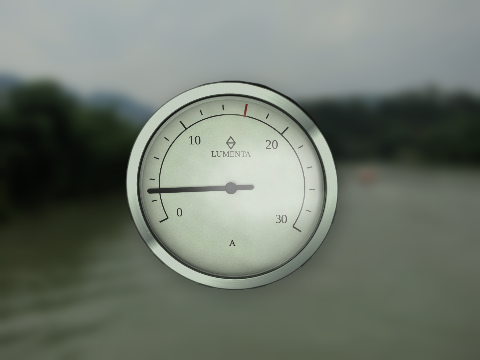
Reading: 3 A
